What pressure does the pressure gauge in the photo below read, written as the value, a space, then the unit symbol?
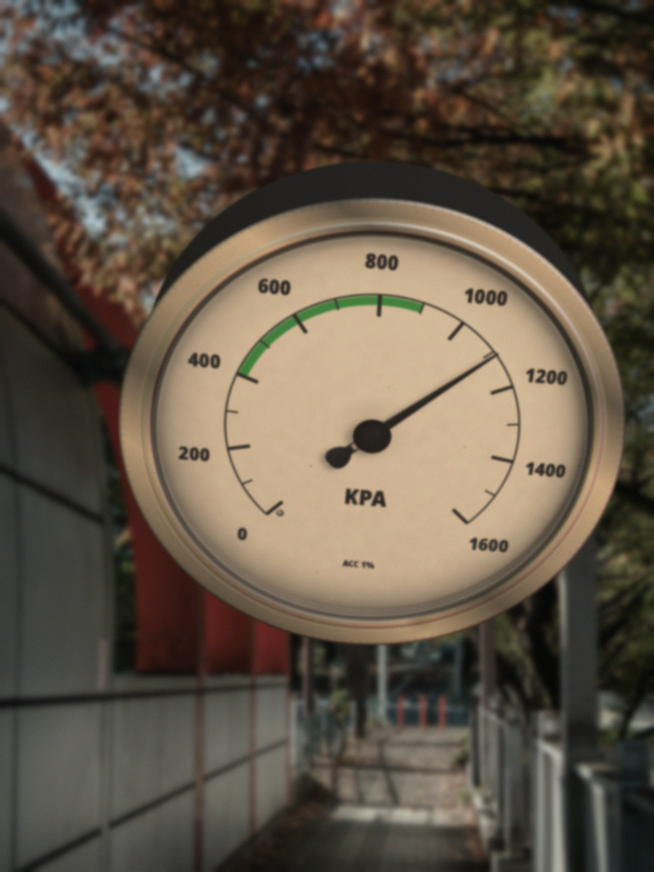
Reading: 1100 kPa
